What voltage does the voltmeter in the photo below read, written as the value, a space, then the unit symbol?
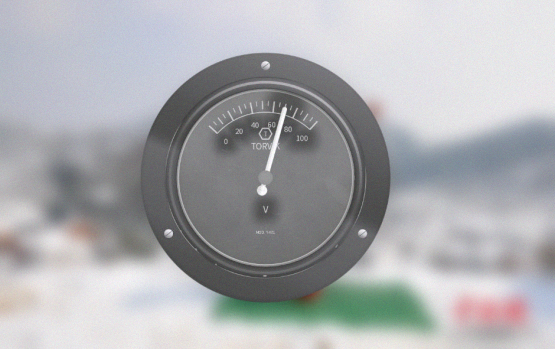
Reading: 70 V
